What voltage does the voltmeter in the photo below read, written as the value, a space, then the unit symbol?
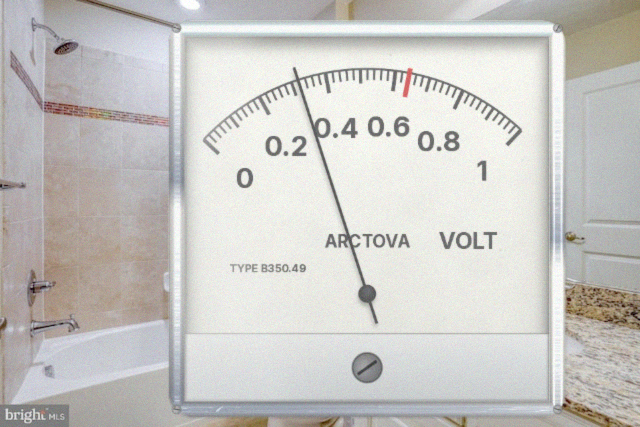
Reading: 0.32 V
